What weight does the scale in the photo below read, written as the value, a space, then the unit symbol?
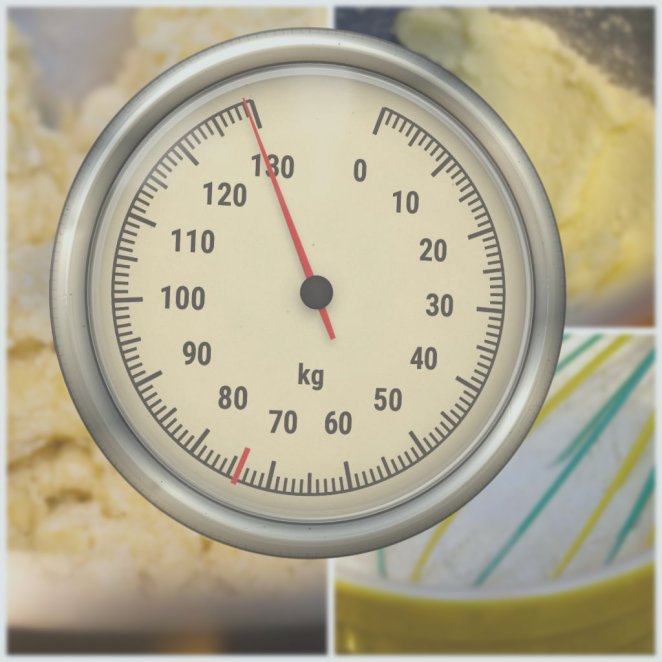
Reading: 129 kg
